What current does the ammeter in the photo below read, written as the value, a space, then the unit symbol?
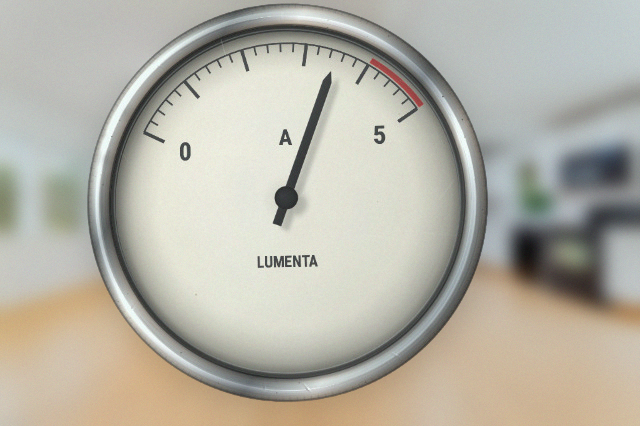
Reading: 3.5 A
